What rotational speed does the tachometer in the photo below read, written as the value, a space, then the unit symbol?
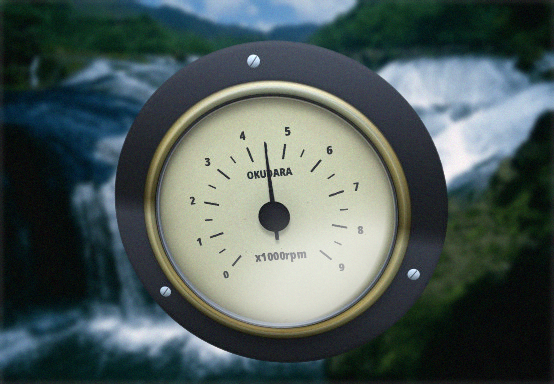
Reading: 4500 rpm
